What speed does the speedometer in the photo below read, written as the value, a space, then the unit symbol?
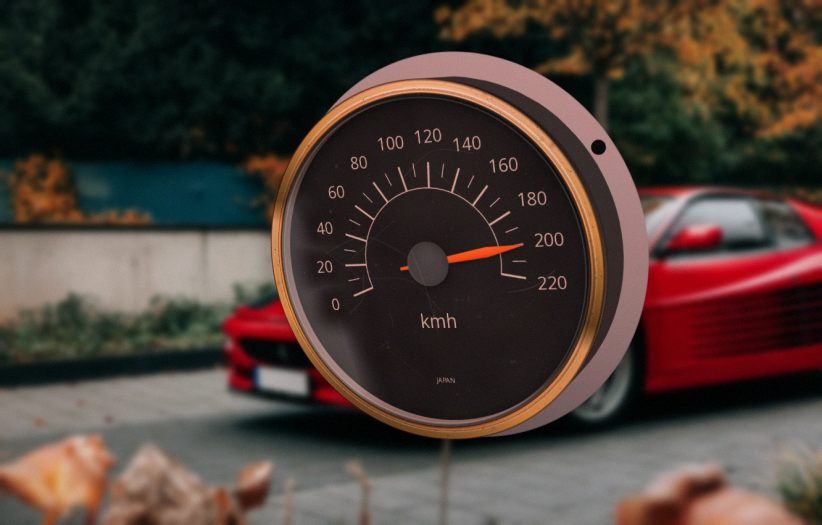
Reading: 200 km/h
